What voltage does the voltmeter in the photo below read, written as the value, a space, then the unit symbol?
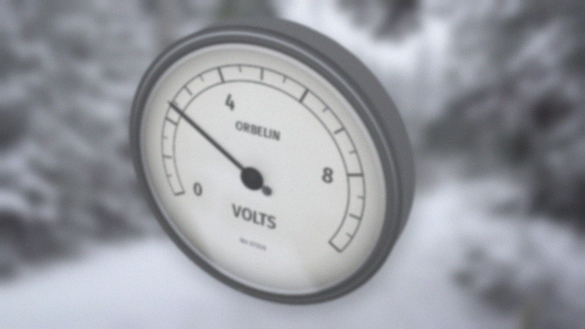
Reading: 2.5 V
